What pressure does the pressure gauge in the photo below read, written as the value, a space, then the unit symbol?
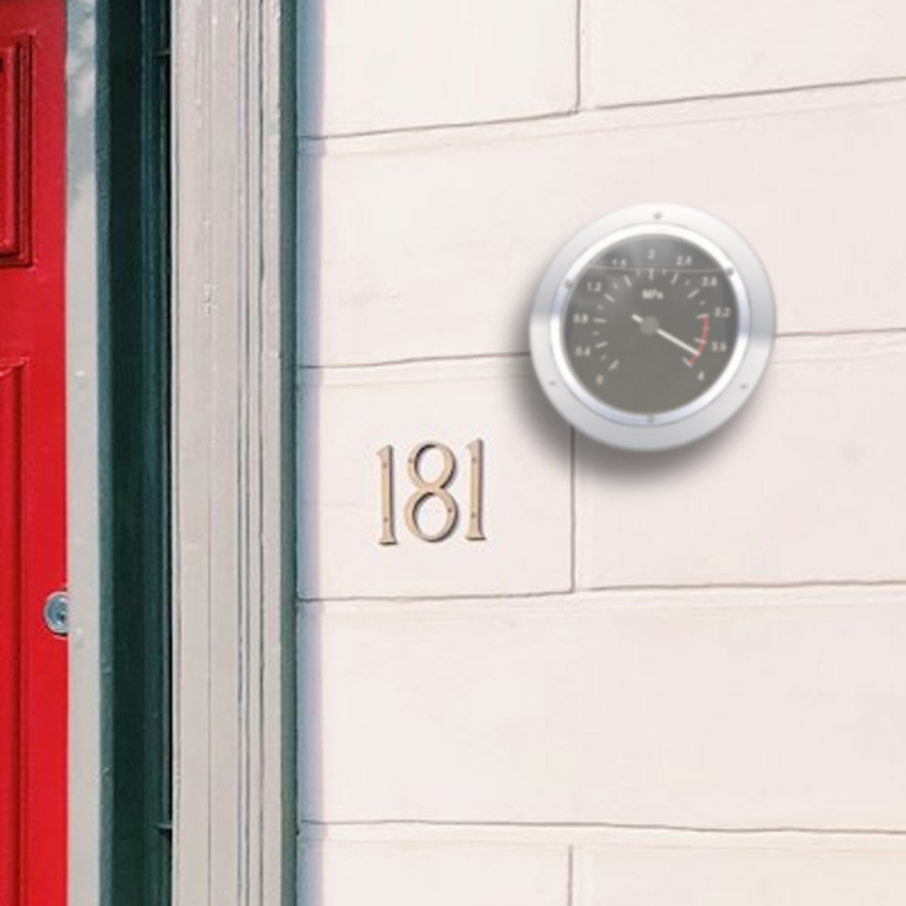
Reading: 3.8 MPa
